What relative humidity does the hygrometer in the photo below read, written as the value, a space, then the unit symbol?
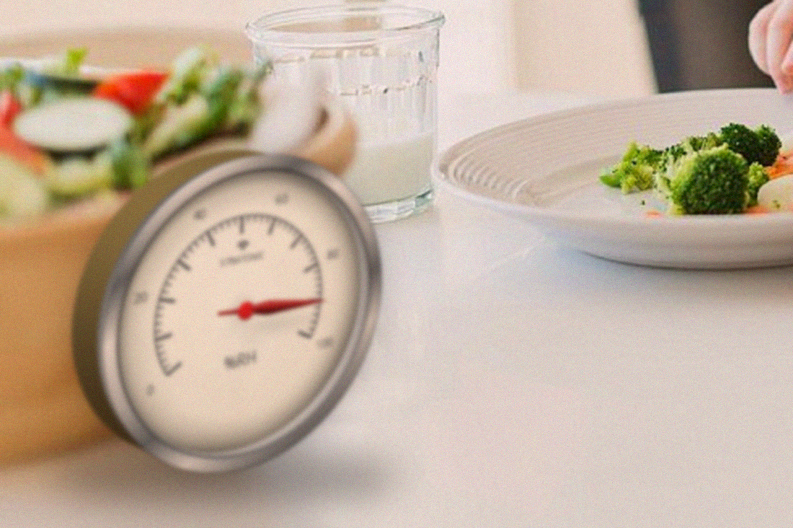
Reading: 90 %
